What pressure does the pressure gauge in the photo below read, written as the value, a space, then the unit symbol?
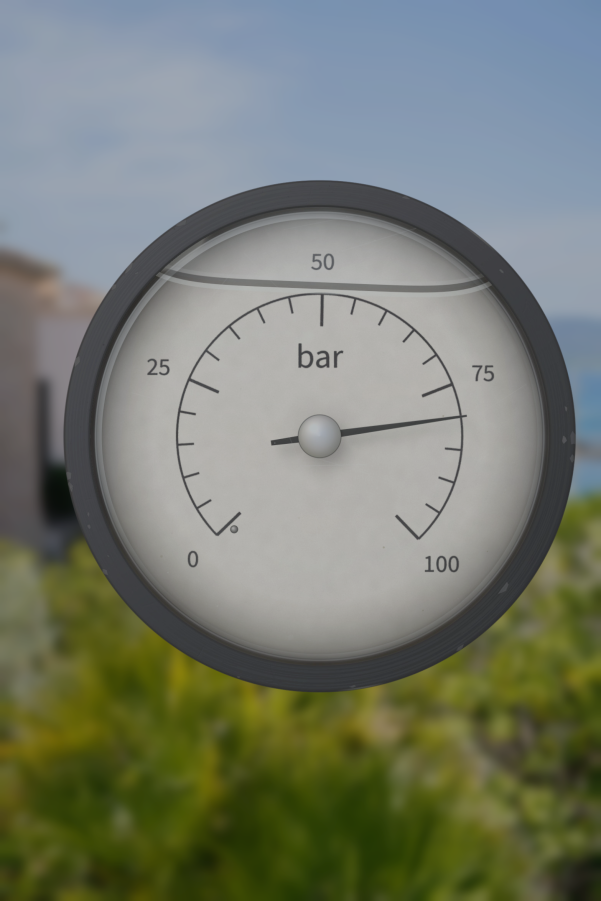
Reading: 80 bar
